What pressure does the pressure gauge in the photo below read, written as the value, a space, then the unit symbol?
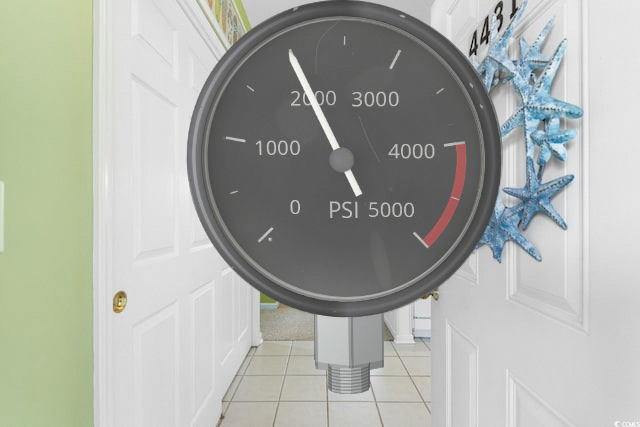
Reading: 2000 psi
